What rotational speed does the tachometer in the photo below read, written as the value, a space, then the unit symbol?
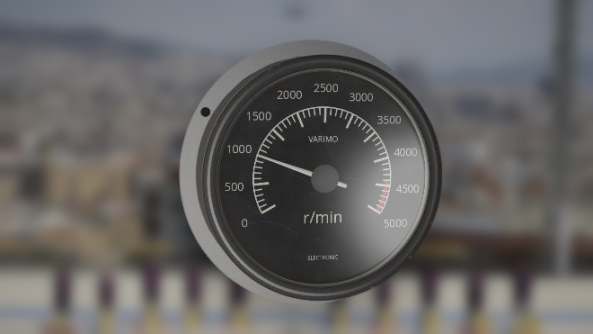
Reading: 1000 rpm
